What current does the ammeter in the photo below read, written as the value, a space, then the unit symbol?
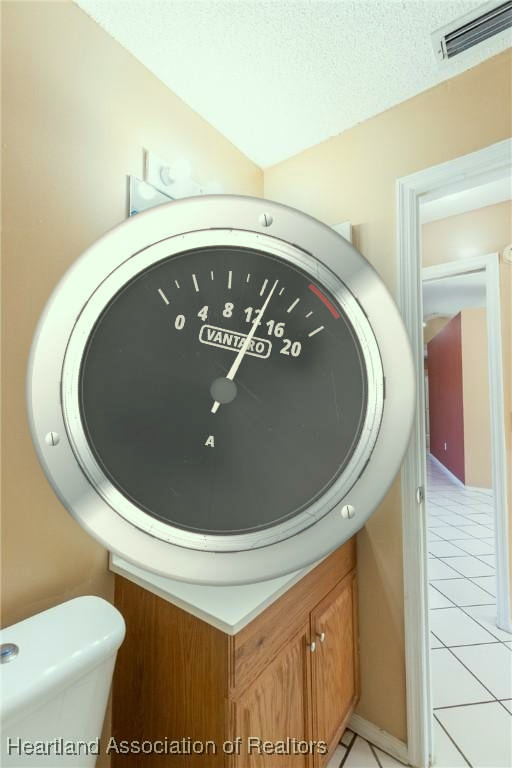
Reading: 13 A
